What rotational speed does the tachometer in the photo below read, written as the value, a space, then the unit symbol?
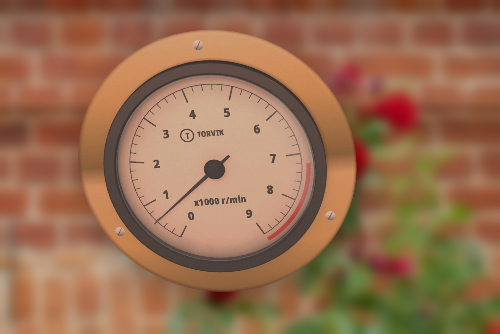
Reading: 600 rpm
